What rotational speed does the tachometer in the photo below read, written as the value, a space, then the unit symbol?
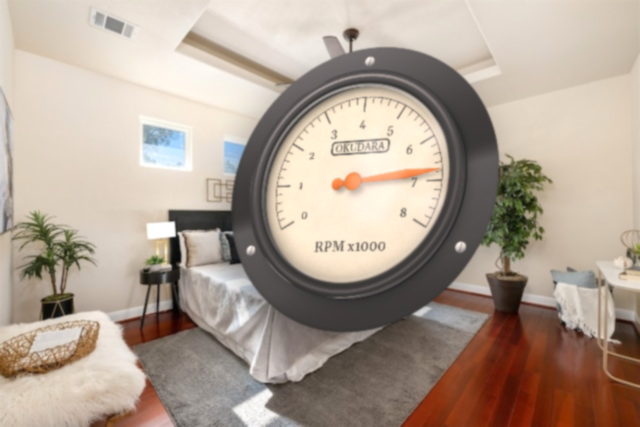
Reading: 6800 rpm
